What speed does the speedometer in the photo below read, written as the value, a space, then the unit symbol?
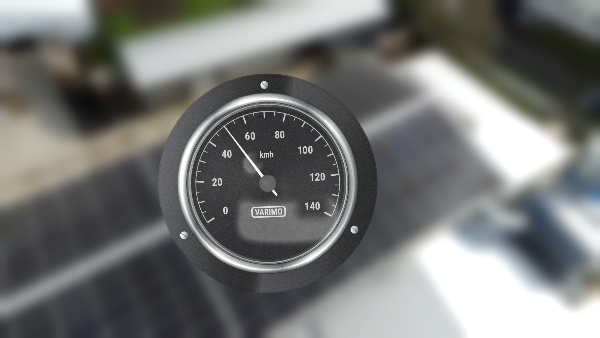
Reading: 50 km/h
